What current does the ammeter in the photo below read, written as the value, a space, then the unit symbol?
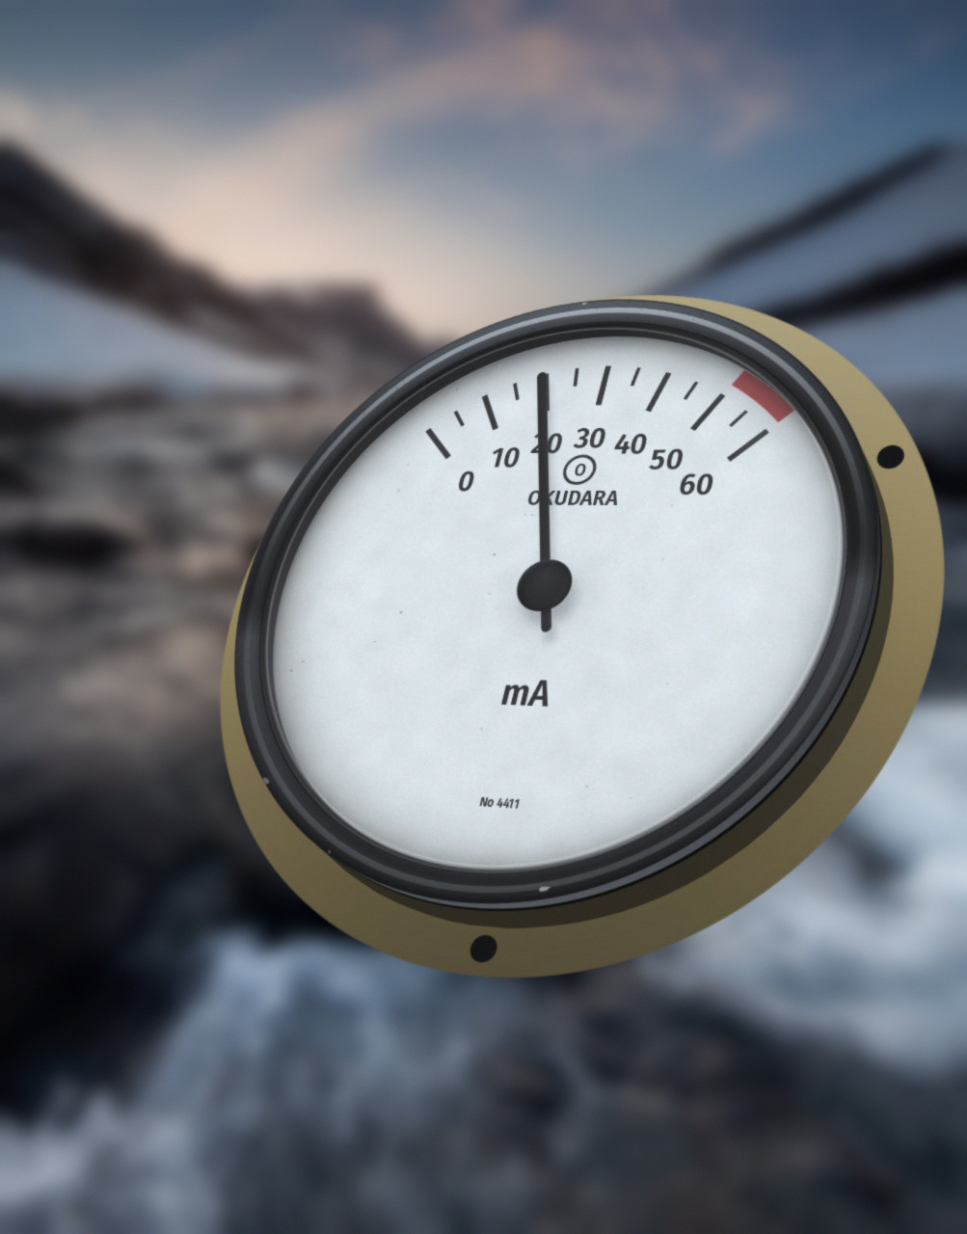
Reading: 20 mA
